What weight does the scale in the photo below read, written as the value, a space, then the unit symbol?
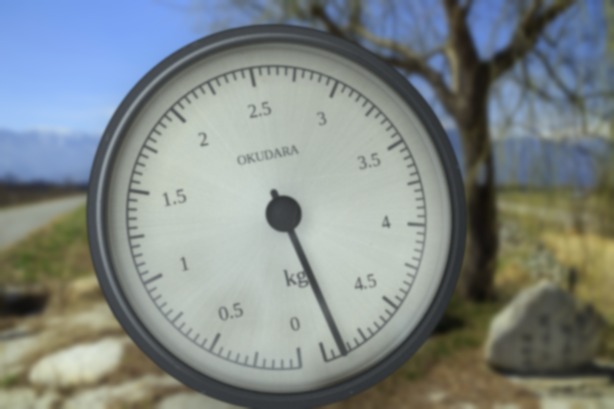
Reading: 4.9 kg
